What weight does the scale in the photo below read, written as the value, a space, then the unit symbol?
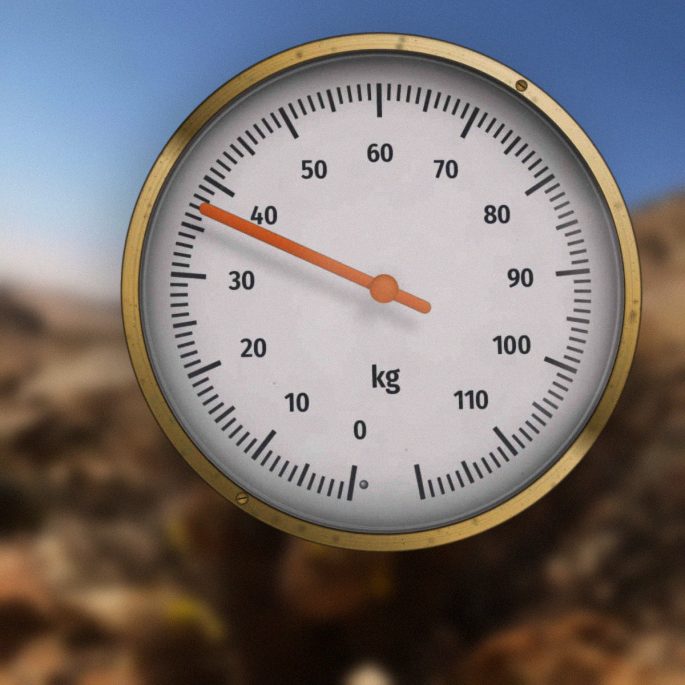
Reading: 37 kg
